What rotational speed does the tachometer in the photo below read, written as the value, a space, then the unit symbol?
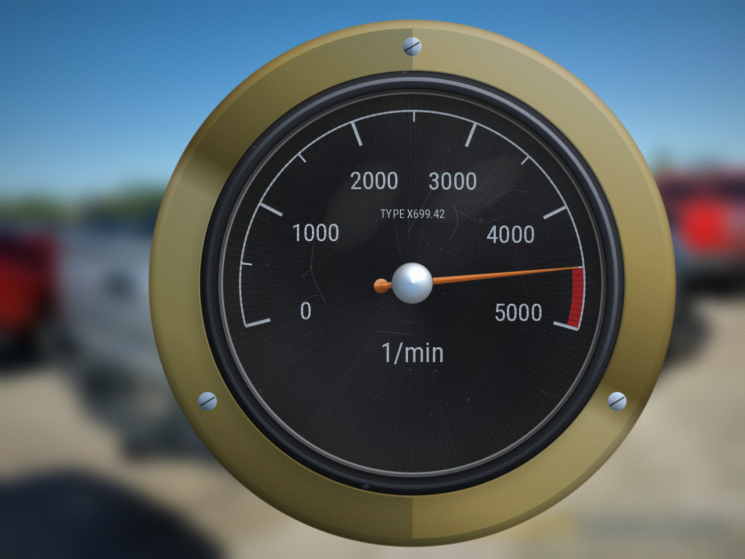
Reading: 4500 rpm
